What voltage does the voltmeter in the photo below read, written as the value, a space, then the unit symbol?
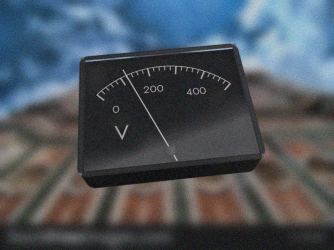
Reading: 120 V
